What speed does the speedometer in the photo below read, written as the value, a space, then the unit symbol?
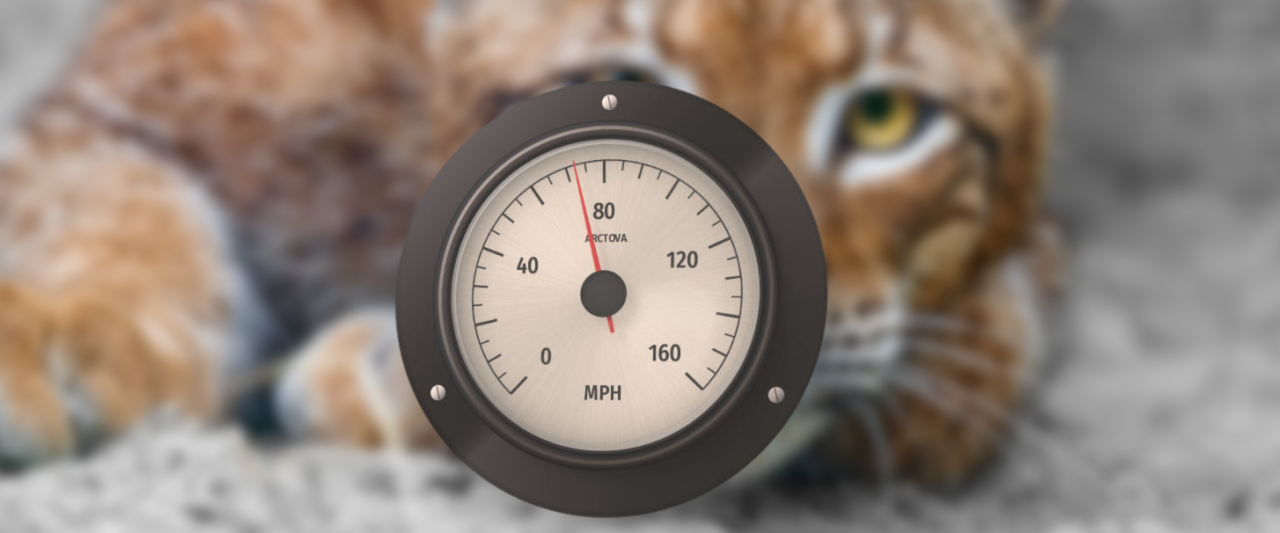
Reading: 72.5 mph
